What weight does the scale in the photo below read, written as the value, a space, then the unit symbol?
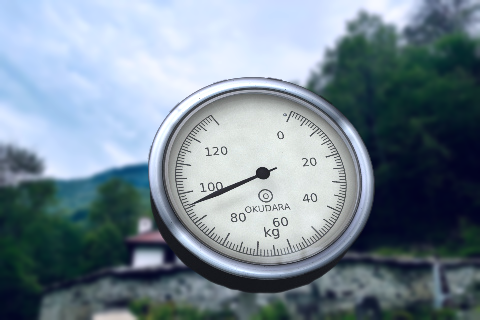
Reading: 95 kg
